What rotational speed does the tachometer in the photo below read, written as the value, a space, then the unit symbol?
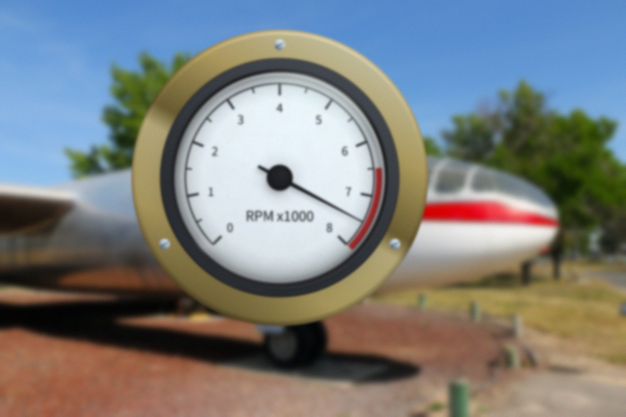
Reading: 7500 rpm
